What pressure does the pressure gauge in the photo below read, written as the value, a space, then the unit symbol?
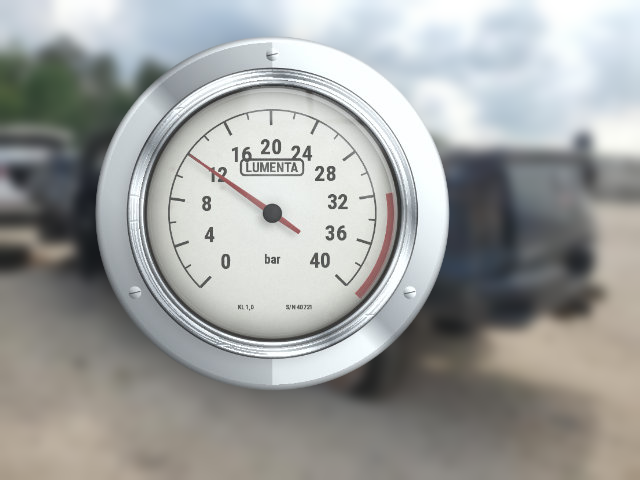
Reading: 12 bar
